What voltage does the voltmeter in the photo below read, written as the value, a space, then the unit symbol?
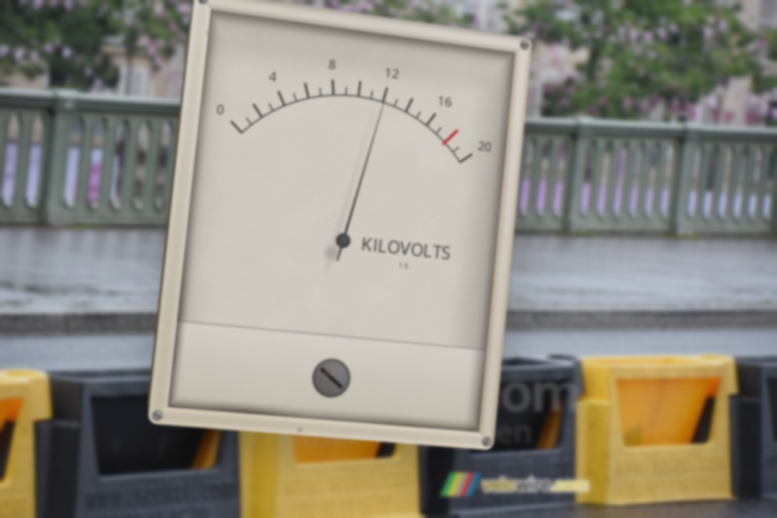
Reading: 12 kV
